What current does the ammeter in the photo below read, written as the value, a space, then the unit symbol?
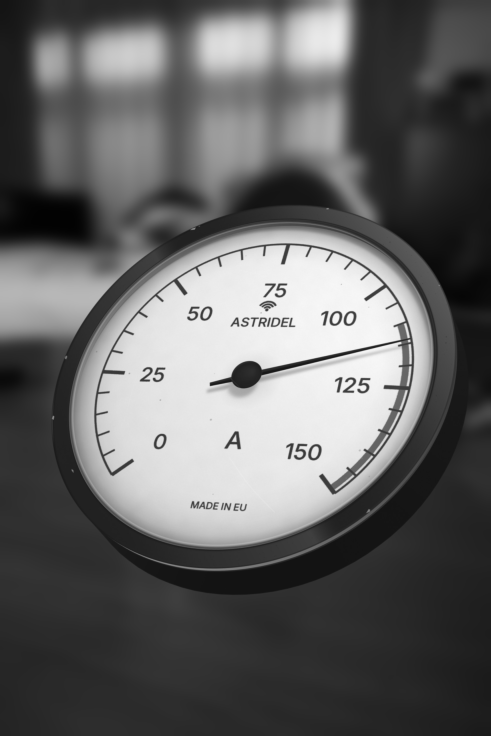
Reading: 115 A
